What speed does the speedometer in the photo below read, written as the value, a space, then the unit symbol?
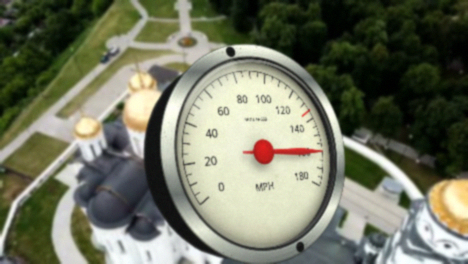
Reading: 160 mph
